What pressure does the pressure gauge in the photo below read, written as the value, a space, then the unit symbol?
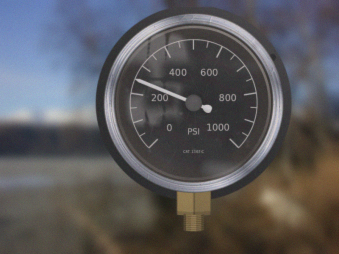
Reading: 250 psi
